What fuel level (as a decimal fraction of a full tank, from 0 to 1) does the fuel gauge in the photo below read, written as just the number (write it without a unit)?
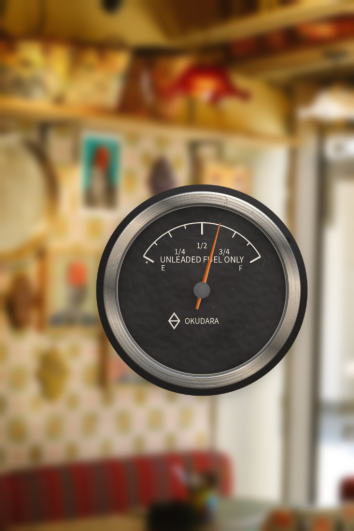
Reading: 0.625
